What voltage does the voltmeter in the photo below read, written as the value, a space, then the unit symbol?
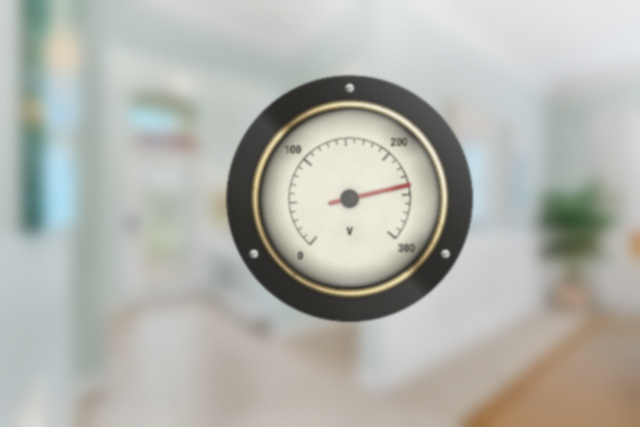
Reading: 240 V
